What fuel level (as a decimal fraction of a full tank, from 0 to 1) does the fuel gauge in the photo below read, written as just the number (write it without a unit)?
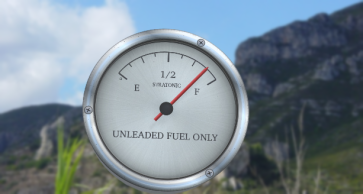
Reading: 0.875
